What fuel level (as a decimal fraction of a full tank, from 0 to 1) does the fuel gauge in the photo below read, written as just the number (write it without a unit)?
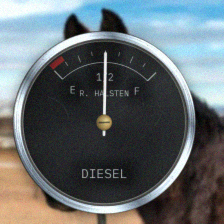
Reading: 0.5
